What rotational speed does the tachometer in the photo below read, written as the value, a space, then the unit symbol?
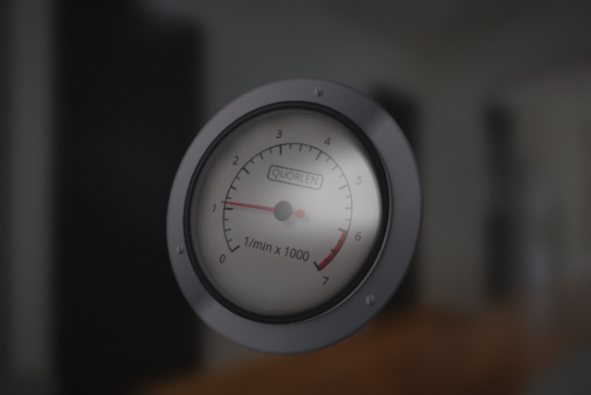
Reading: 1125 rpm
